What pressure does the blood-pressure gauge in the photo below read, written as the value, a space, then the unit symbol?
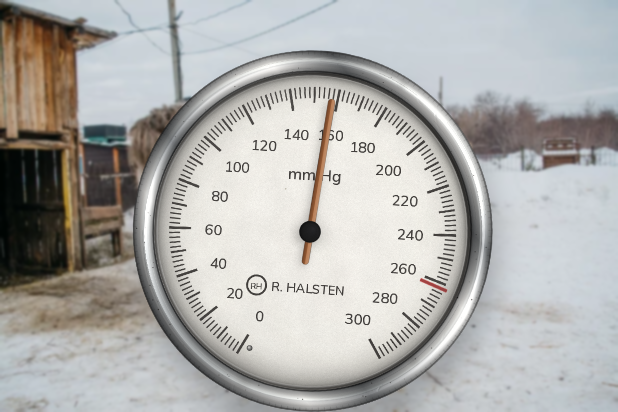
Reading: 158 mmHg
